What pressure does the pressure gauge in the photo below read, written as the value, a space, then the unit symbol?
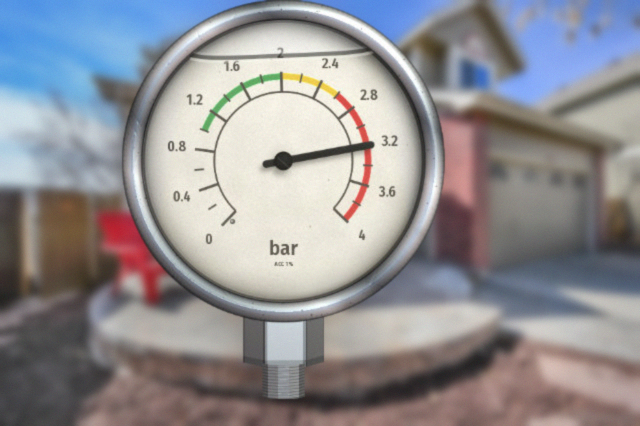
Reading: 3.2 bar
